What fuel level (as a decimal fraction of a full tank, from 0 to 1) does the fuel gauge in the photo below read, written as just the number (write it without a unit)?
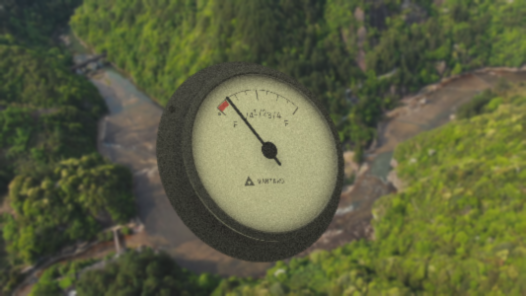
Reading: 0.125
